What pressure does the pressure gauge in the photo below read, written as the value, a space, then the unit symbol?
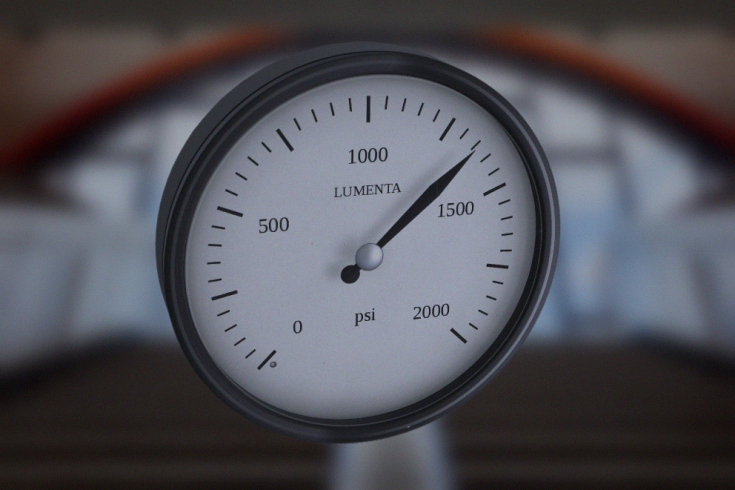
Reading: 1350 psi
